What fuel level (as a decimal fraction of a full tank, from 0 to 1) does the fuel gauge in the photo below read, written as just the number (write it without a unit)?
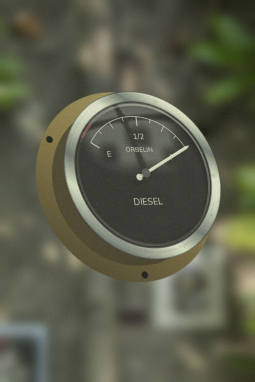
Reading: 1
